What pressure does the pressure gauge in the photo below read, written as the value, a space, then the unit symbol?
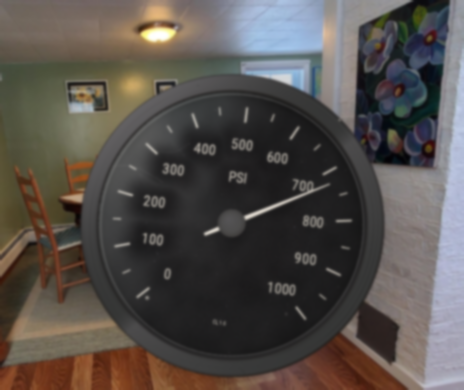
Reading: 725 psi
